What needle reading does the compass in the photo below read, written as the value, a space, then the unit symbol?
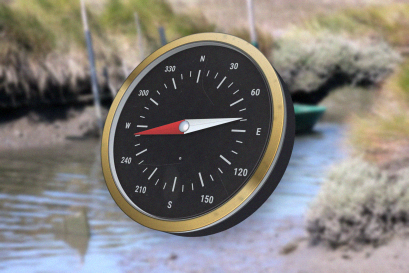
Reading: 260 °
